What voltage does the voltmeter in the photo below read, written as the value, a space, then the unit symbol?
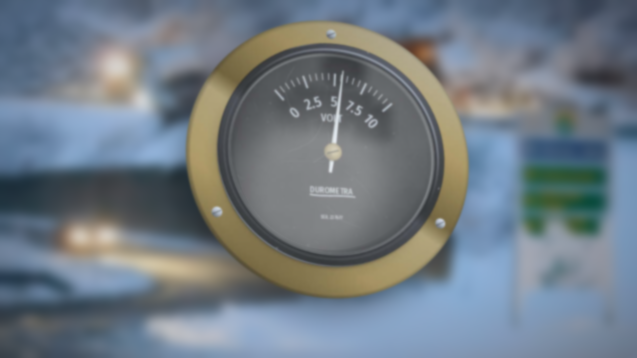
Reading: 5.5 V
